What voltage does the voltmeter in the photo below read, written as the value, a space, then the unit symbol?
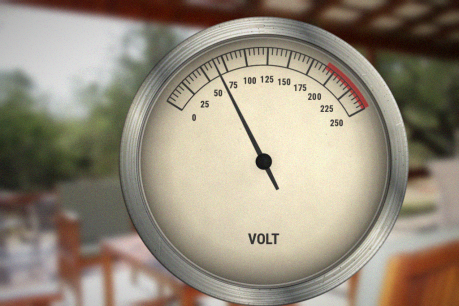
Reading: 65 V
